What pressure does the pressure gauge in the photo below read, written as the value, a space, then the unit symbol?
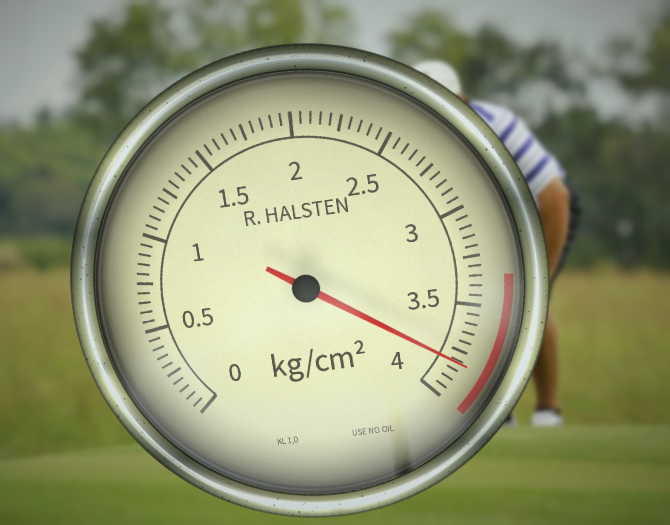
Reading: 3.8 kg/cm²
